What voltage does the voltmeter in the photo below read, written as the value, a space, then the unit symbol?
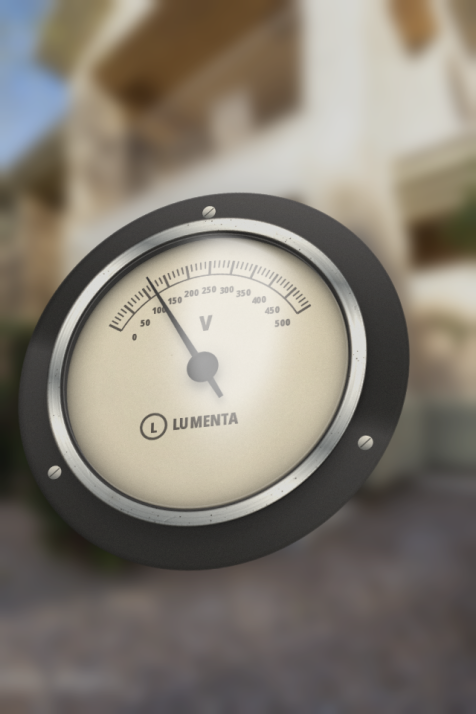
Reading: 120 V
